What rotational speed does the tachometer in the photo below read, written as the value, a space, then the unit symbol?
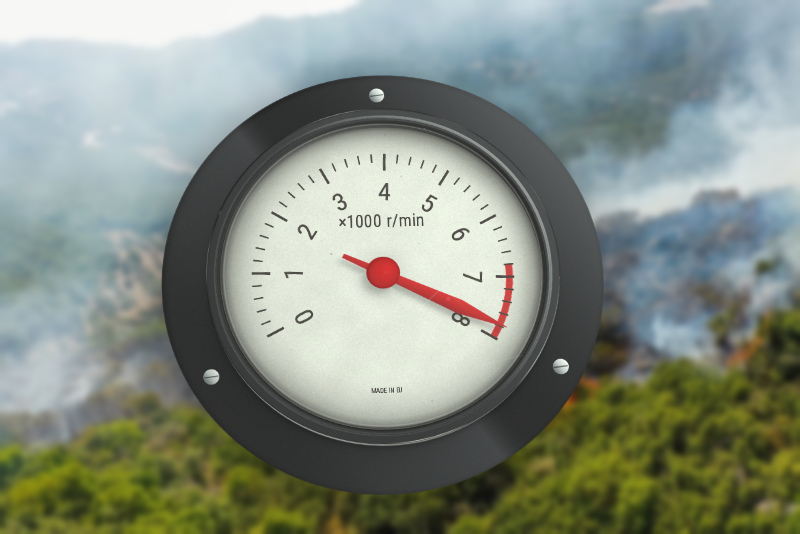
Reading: 7800 rpm
